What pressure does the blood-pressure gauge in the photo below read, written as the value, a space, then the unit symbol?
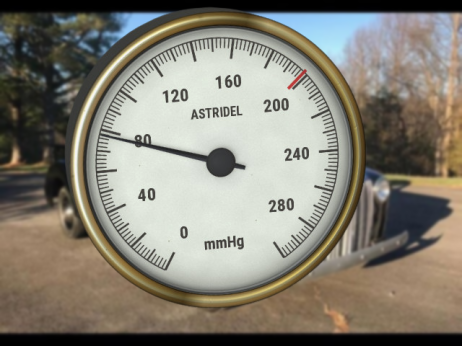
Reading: 78 mmHg
